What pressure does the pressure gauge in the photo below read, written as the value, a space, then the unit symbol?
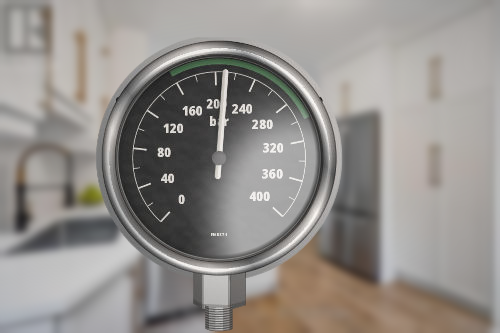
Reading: 210 bar
